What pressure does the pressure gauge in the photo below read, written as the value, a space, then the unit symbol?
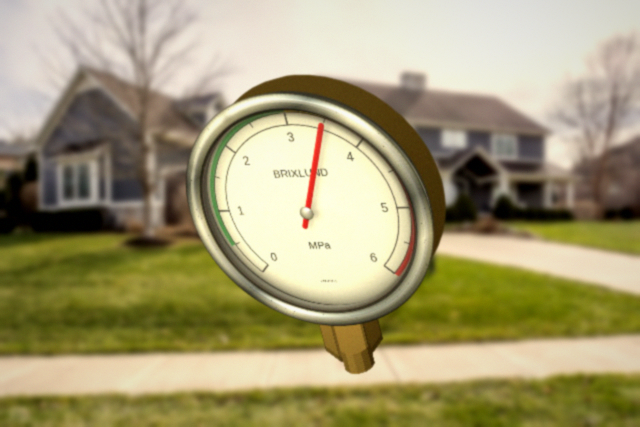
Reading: 3.5 MPa
